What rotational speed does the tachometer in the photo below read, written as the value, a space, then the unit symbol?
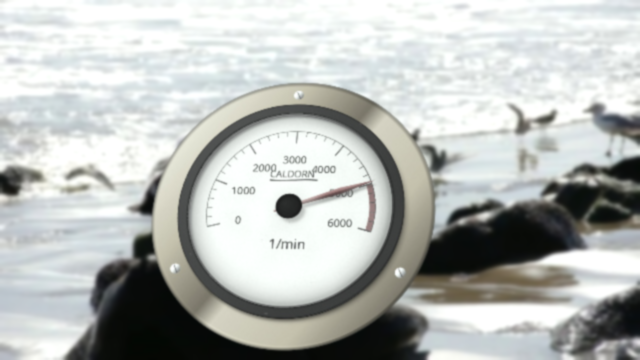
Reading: 5000 rpm
